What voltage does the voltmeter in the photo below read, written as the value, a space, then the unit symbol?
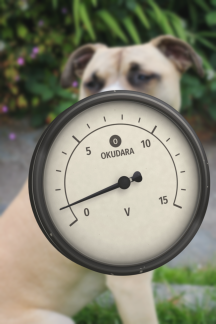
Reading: 1 V
